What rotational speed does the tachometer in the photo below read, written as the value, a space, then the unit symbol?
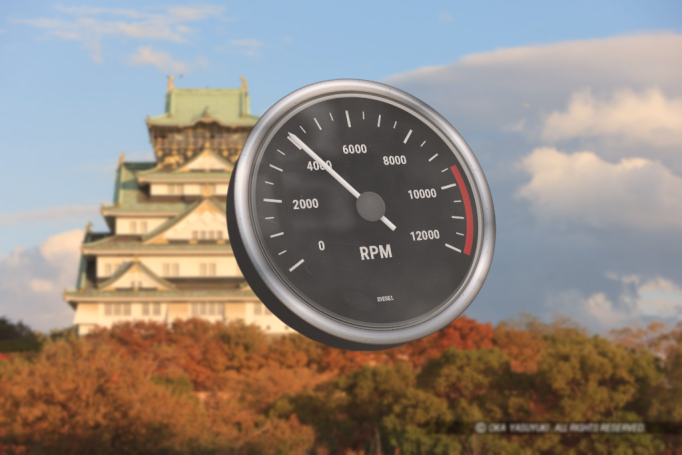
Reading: 4000 rpm
